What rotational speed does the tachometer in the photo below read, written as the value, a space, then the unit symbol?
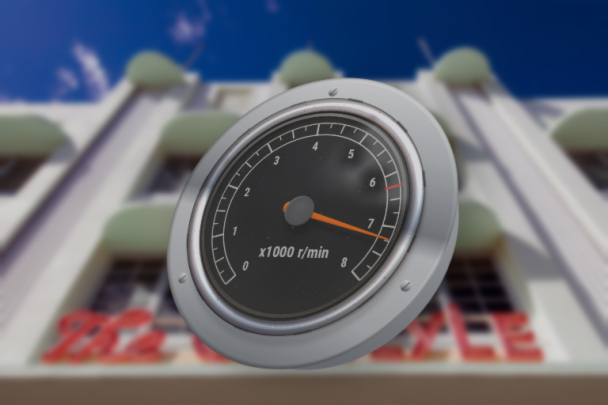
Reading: 7250 rpm
